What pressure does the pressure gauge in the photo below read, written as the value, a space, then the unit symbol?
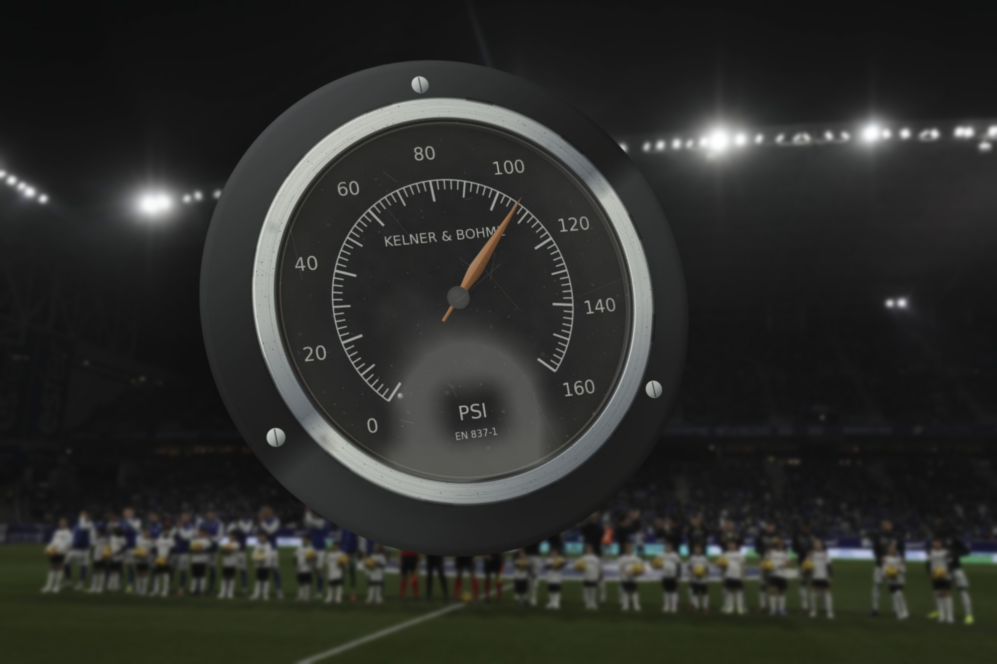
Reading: 106 psi
